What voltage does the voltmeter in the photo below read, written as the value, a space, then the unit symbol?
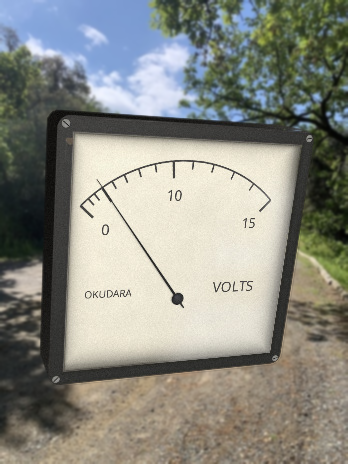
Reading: 5 V
